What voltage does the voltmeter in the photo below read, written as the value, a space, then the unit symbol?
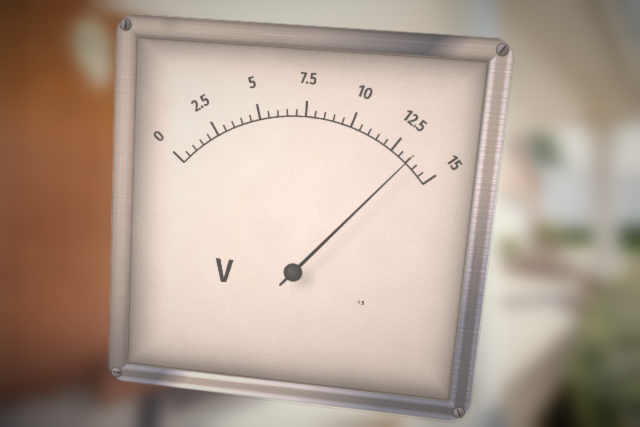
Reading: 13.5 V
